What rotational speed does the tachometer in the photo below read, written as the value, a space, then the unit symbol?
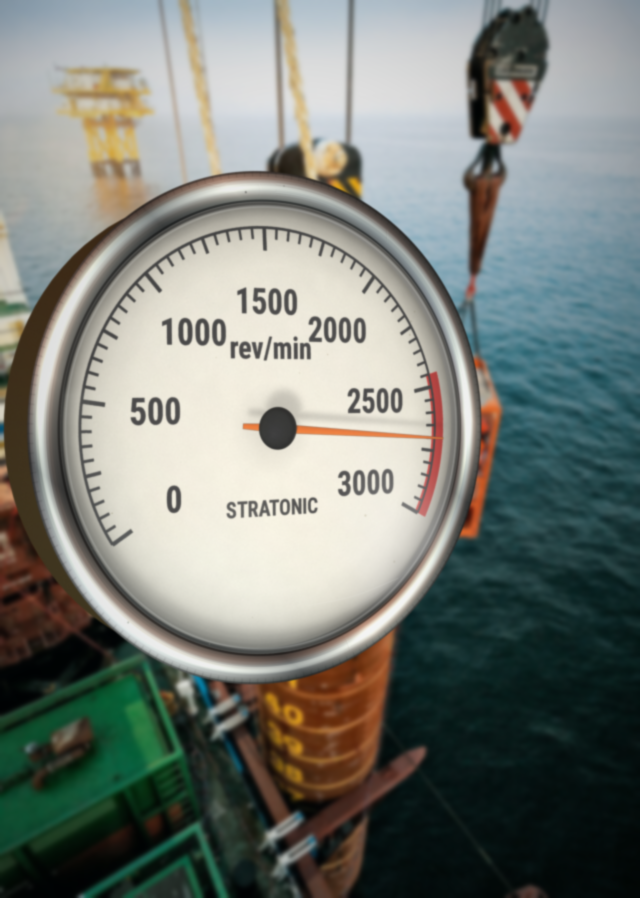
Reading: 2700 rpm
